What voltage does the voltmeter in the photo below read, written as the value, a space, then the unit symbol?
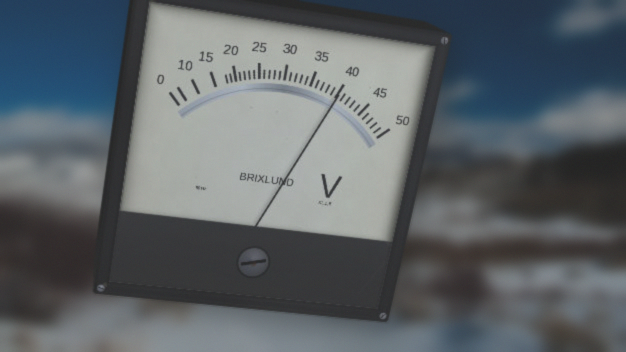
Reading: 40 V
